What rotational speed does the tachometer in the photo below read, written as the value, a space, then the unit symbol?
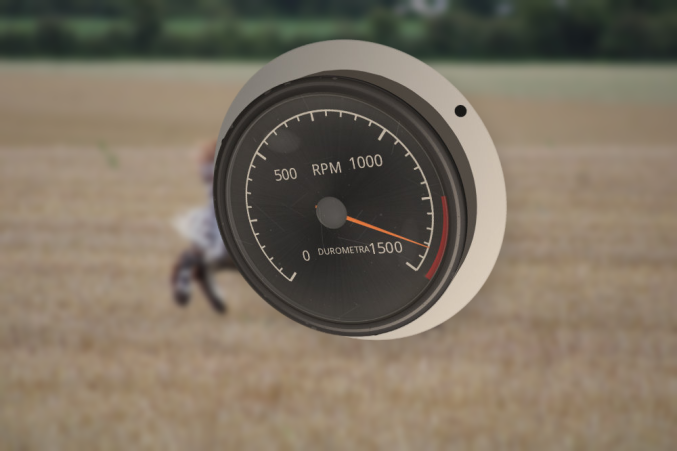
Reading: 1400 rpm
